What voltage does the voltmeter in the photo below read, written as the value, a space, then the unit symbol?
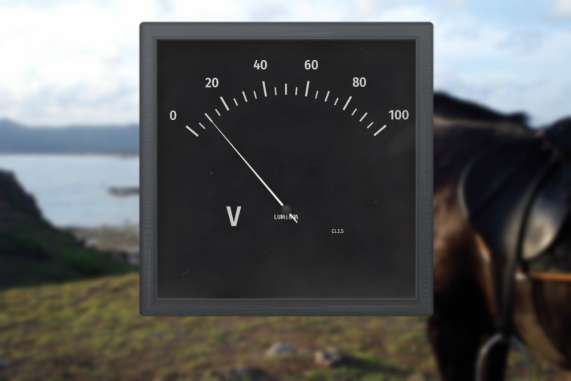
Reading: 10 V
